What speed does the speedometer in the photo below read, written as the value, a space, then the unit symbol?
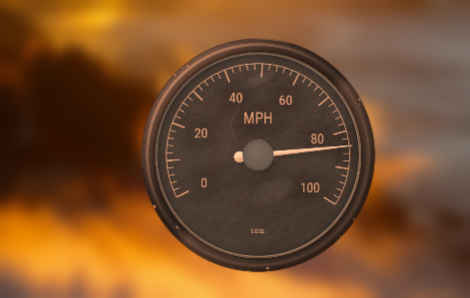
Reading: 84 mph
